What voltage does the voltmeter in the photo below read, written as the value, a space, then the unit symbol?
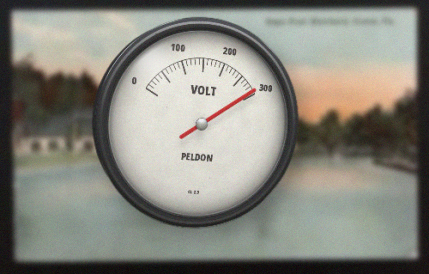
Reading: 290 V
